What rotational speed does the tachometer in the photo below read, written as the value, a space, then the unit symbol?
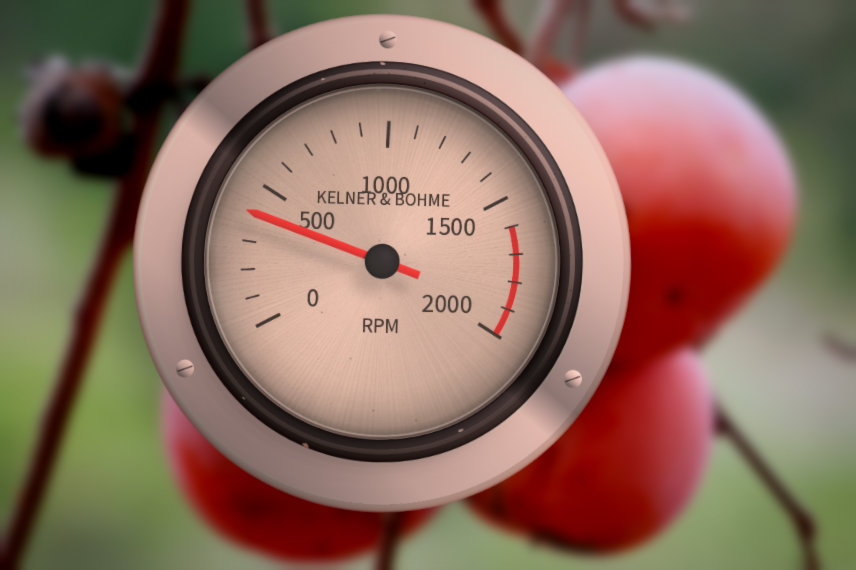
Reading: 400 rpm
